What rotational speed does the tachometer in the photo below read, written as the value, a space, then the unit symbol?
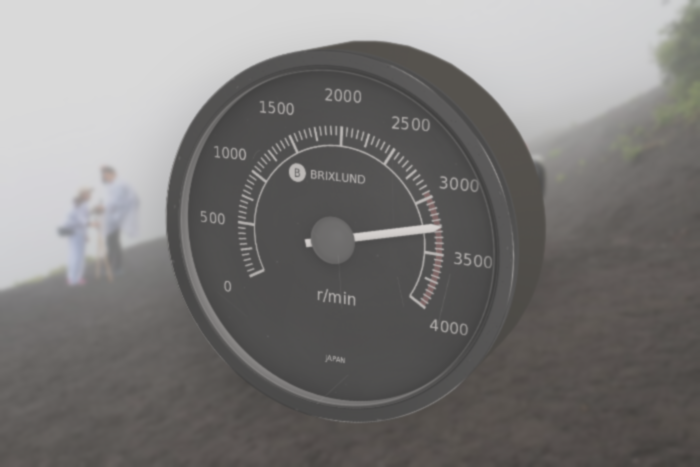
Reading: 3250 rpm
